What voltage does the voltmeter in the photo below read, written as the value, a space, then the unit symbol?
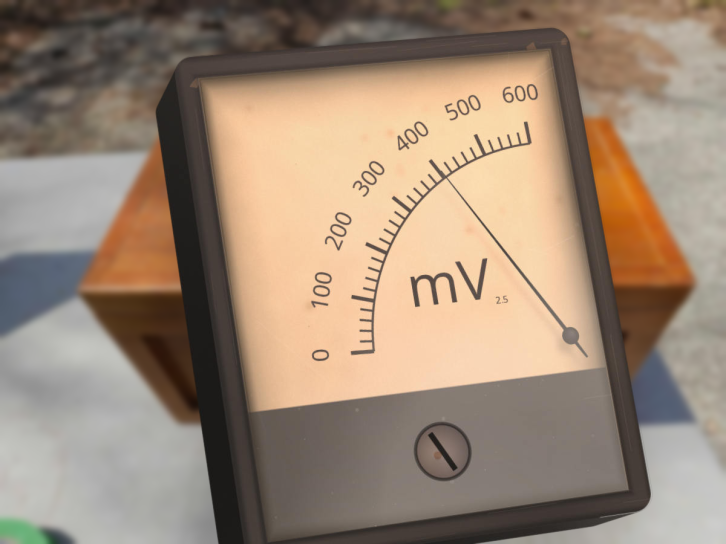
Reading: 400 mV
